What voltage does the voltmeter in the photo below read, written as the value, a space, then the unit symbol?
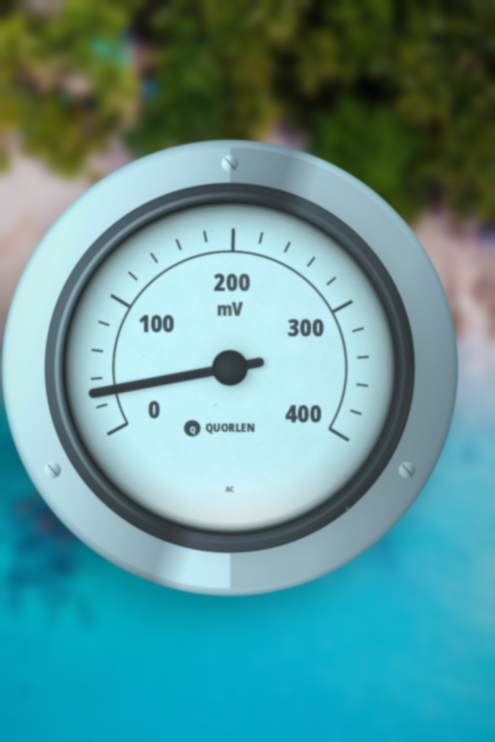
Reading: 30 mV
